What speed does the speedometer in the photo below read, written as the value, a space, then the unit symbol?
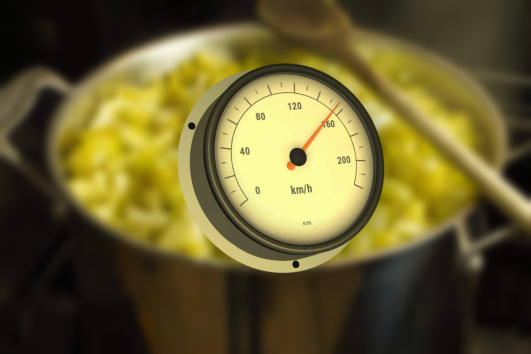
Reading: 155 km/h
